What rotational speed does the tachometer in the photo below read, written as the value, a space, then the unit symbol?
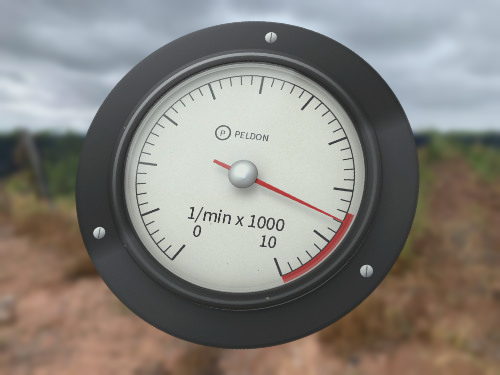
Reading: 8600 rpm
